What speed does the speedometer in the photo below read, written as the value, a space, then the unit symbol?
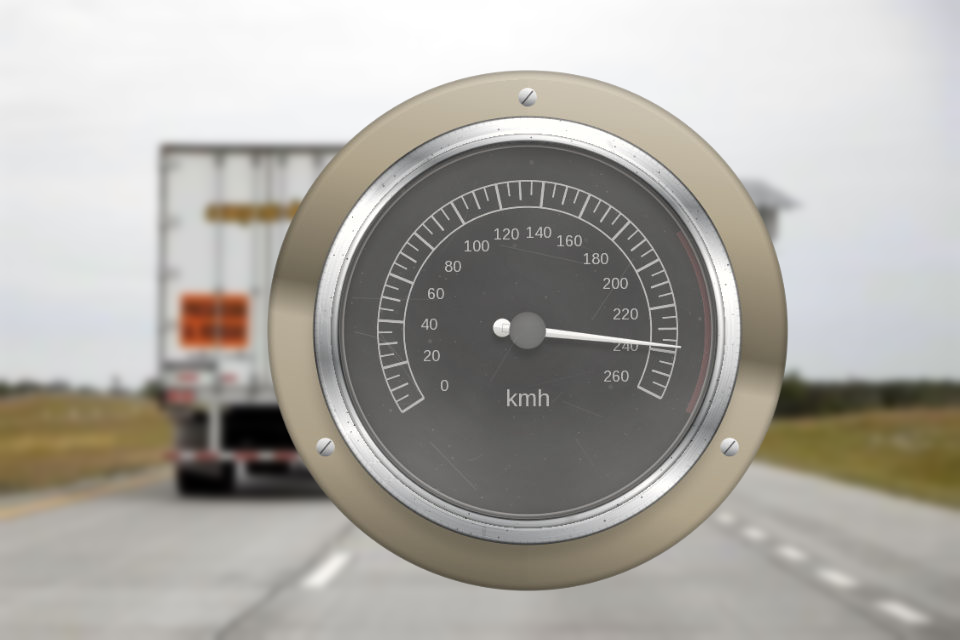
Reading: 237.5 km/h
